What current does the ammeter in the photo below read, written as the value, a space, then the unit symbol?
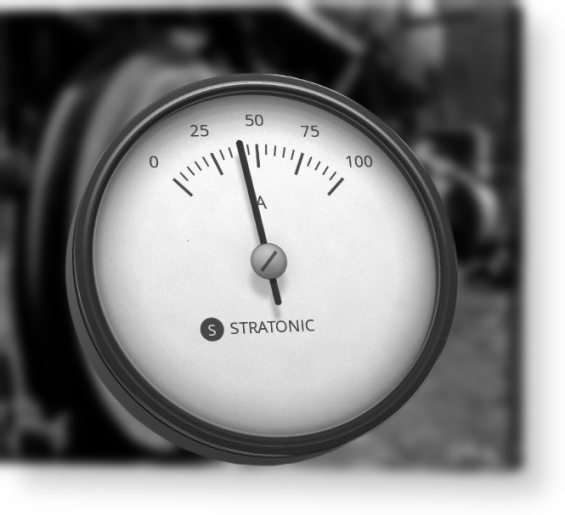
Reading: 40 A
